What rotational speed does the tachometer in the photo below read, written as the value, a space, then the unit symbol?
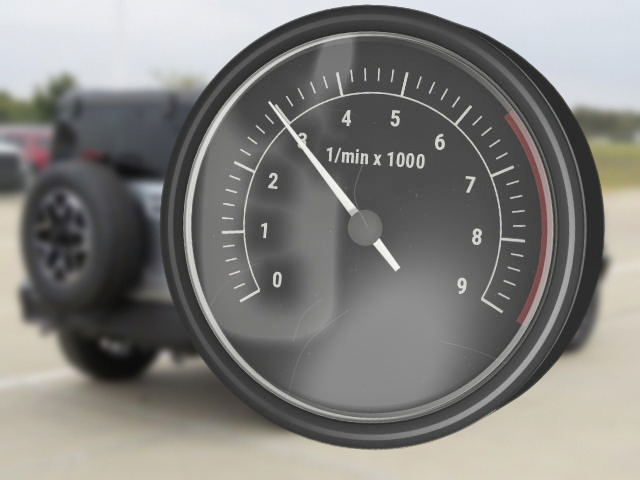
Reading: 3000 rpm
